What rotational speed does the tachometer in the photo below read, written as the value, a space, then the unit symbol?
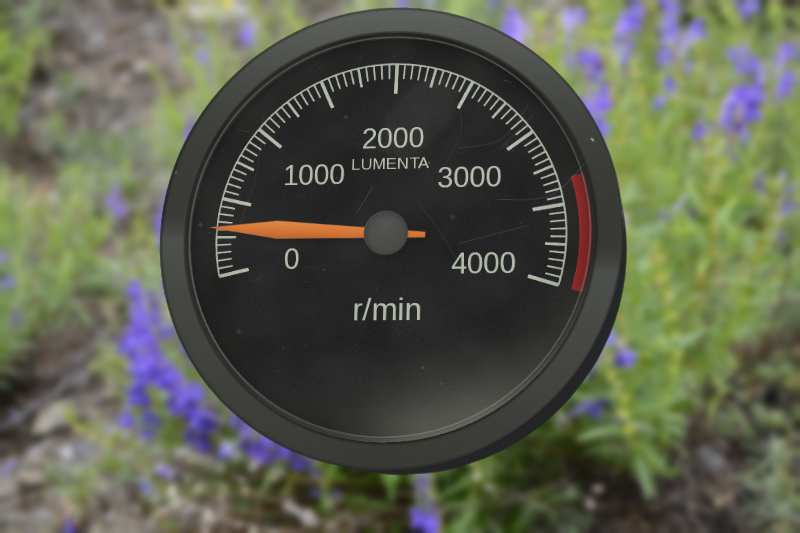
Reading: 300 rpm
